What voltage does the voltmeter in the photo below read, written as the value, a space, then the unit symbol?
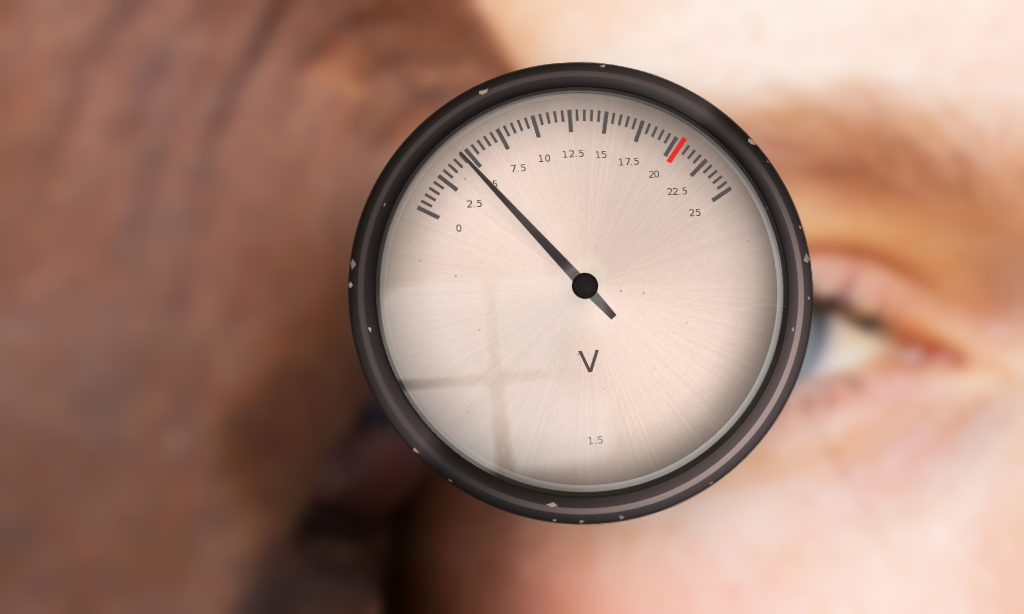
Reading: 4.5 V
